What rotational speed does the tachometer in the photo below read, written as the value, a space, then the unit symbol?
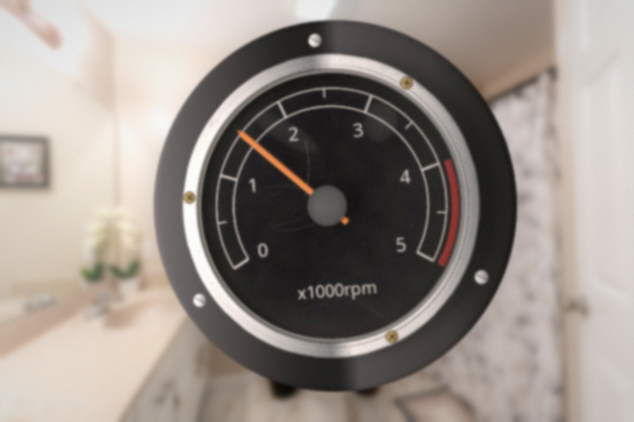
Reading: 1500 rpm
